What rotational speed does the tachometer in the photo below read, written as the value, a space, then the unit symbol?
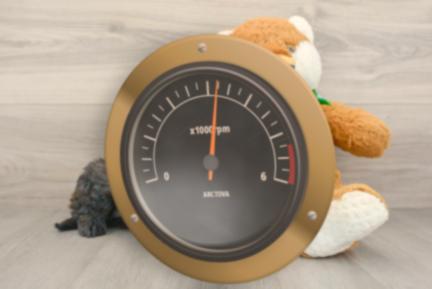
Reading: 3250 rpm
